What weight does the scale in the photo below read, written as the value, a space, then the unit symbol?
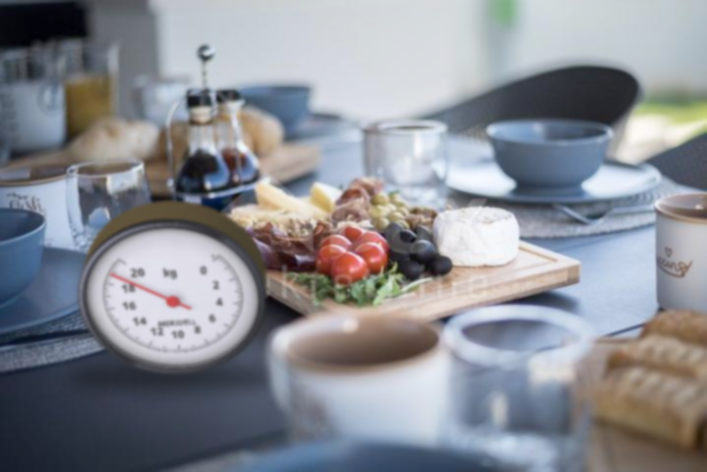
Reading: 19 kg
